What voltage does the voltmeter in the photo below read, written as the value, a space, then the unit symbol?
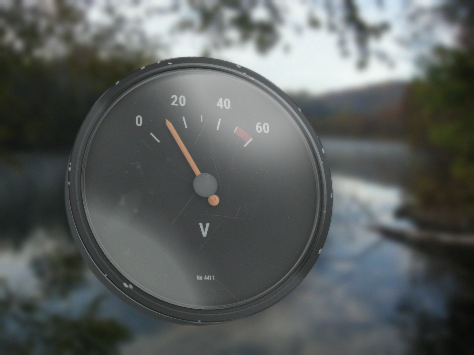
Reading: 10 V
